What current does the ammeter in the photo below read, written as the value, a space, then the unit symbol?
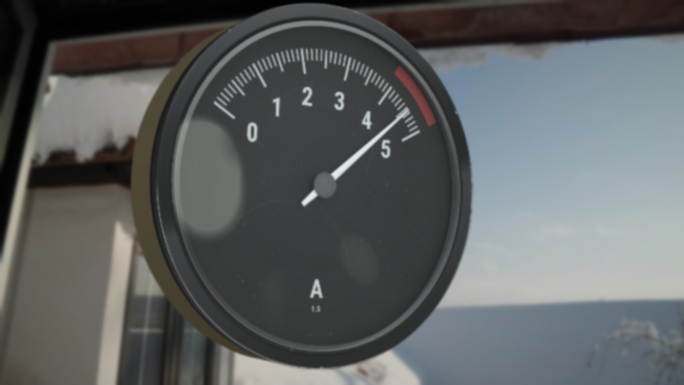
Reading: 4.5 A
